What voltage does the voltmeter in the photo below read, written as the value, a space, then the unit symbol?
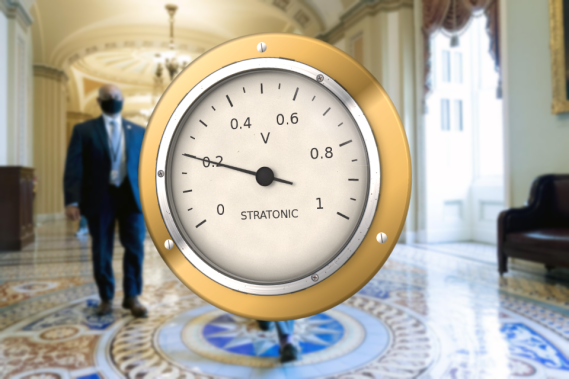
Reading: 0.2 V
